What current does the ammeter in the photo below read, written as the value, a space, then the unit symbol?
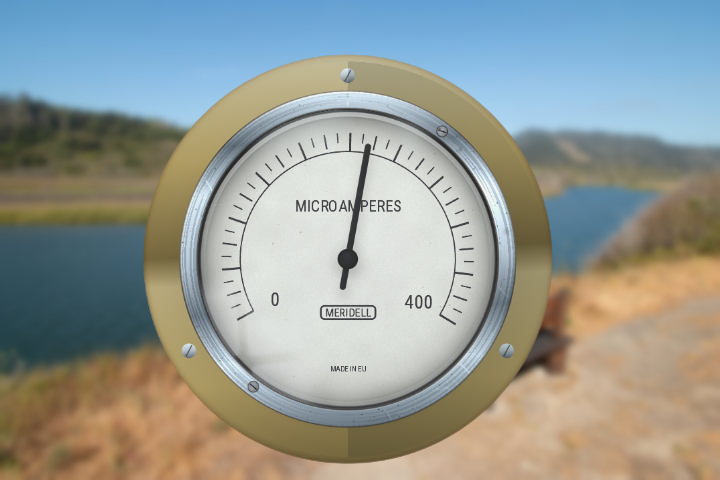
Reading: 215 µA
